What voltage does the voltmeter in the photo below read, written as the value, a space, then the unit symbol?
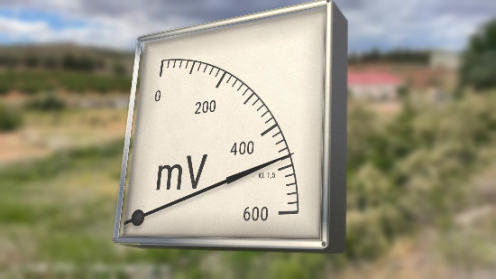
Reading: 480 mV
